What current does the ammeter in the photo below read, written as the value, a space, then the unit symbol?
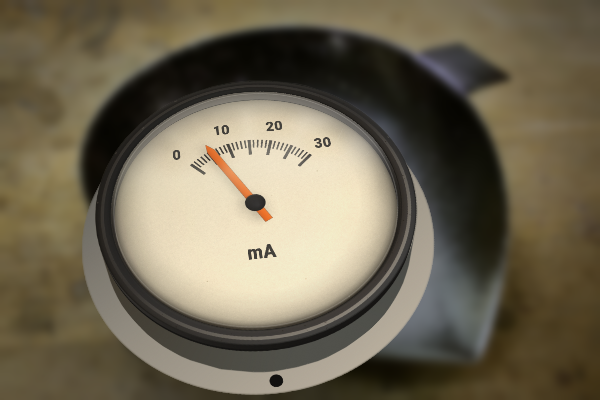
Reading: 5 mA
